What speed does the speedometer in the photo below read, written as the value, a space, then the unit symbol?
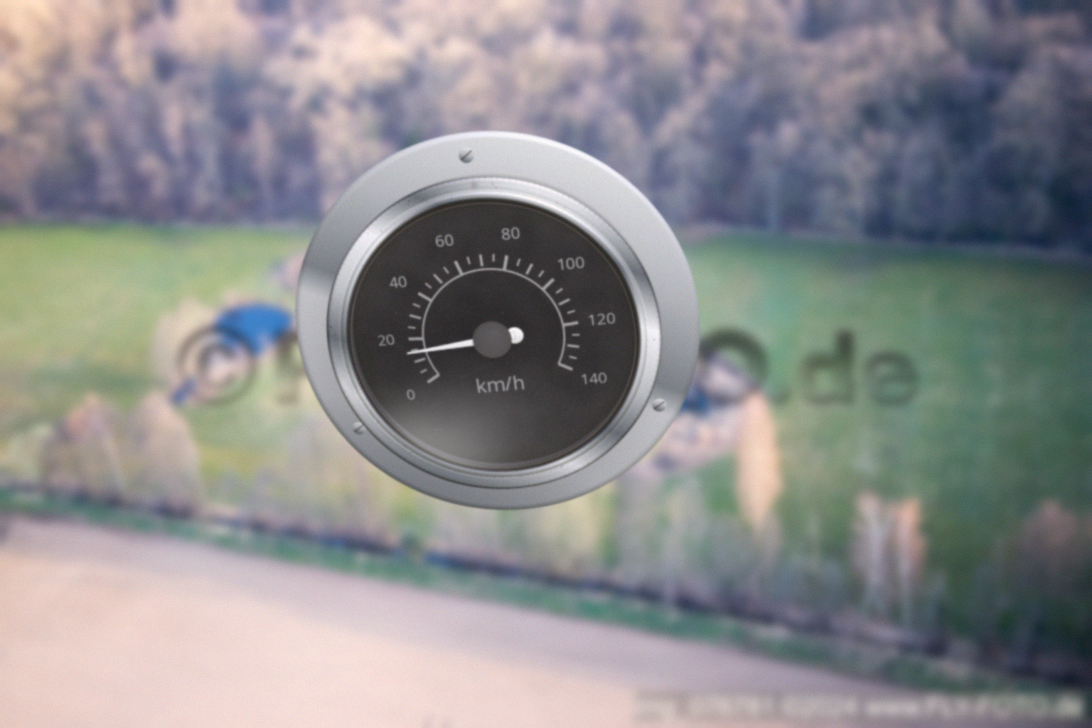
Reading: 15 km/h
